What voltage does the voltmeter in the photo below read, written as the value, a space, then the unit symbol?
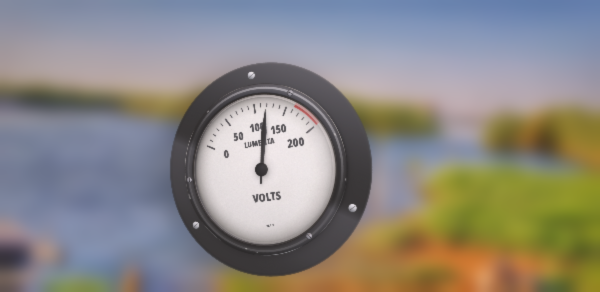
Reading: 120 V
